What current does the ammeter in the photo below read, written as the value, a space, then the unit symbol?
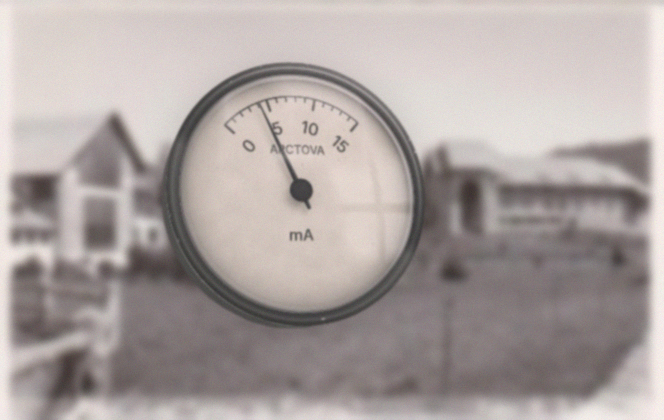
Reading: 4 mA
